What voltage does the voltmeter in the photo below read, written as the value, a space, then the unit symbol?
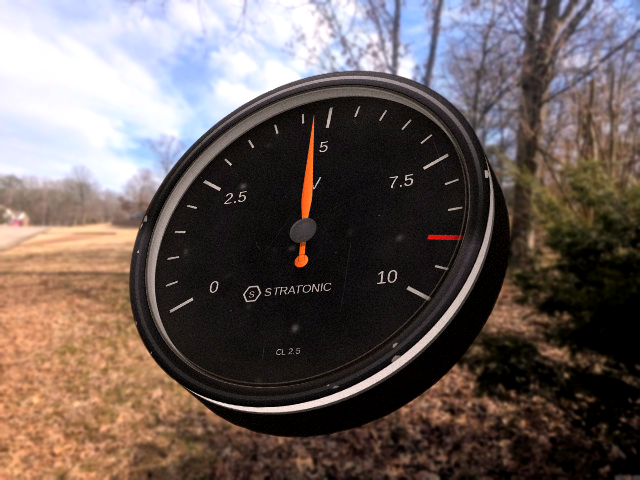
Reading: 4.75 V
